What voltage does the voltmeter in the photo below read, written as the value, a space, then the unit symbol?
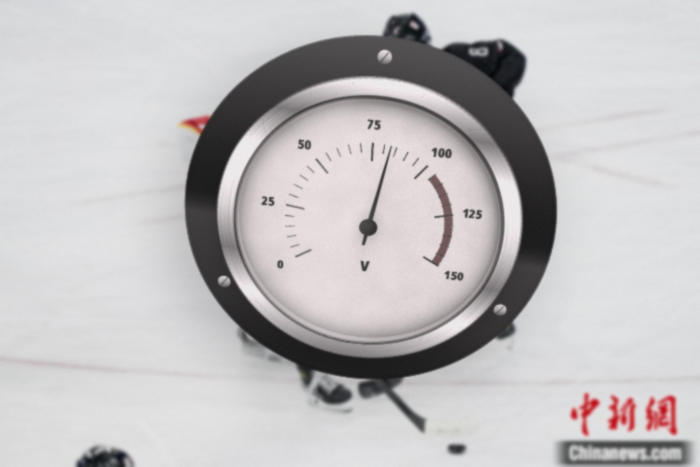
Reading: 82.5 V
